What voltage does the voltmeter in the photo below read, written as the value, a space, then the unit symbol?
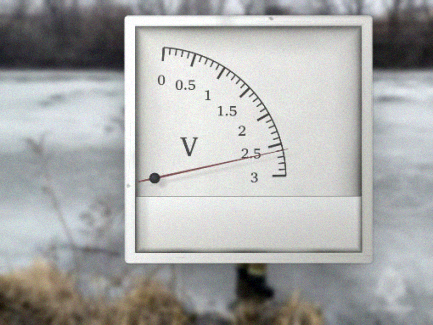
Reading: 2.6 V
